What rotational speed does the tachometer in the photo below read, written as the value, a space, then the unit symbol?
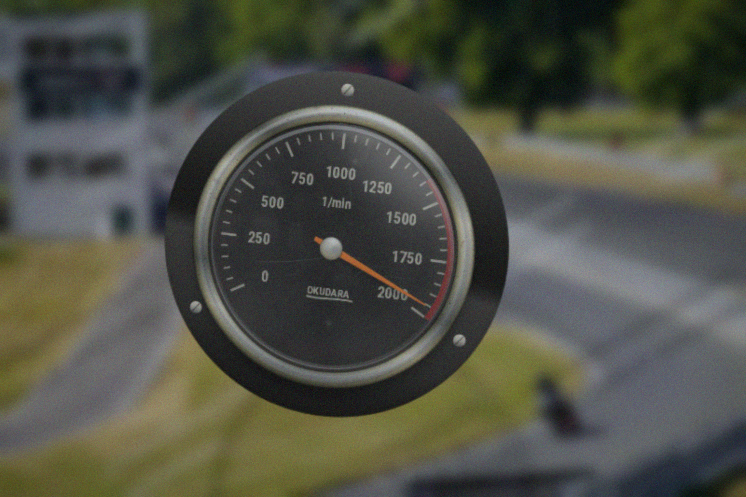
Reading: 1950 rpm
